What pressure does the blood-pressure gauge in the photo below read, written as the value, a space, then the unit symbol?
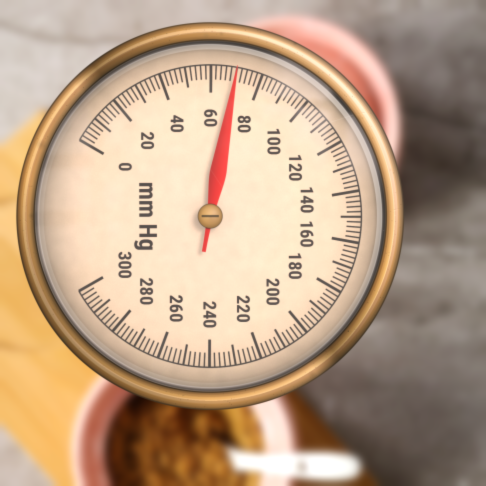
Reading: 70 mmHg
